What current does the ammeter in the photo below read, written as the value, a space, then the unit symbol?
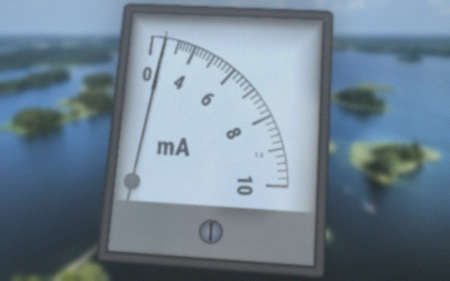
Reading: 2 mA
